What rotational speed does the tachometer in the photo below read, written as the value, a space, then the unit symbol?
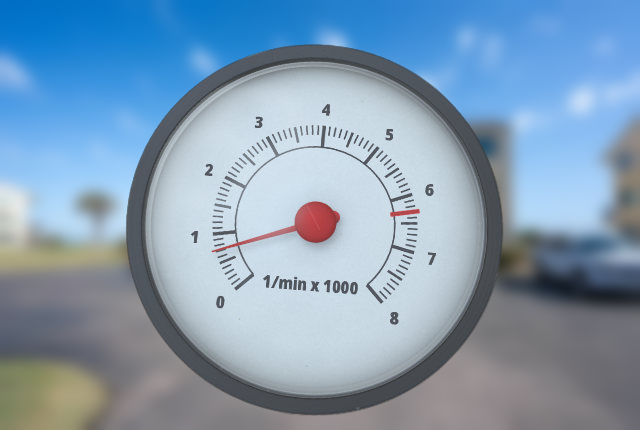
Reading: 700 rpm
